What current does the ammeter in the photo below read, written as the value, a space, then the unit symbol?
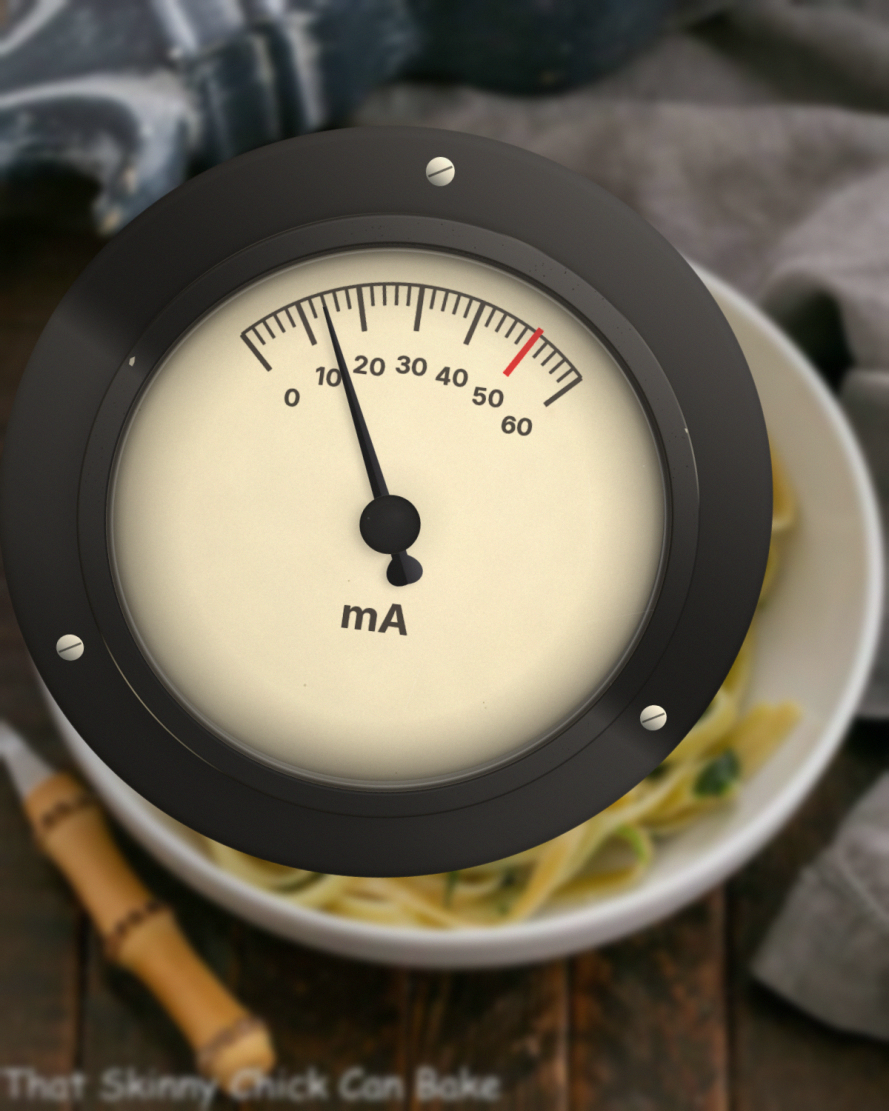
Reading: 14 mA
